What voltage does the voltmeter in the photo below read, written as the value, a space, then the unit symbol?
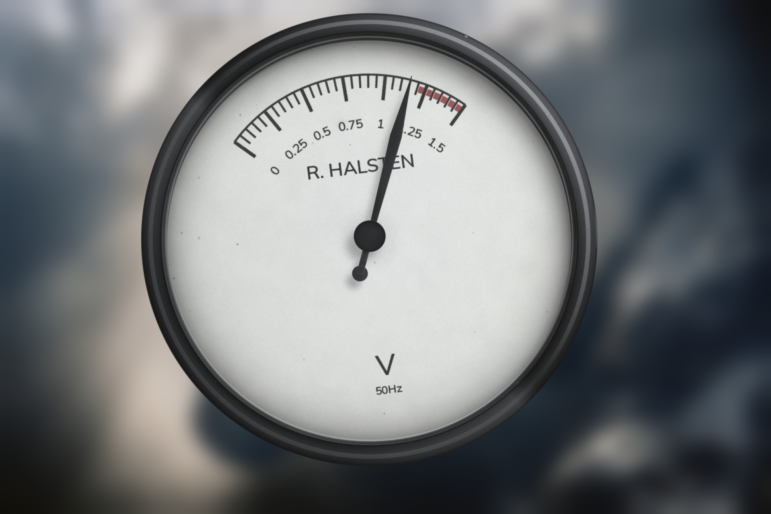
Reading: 1.15 V
